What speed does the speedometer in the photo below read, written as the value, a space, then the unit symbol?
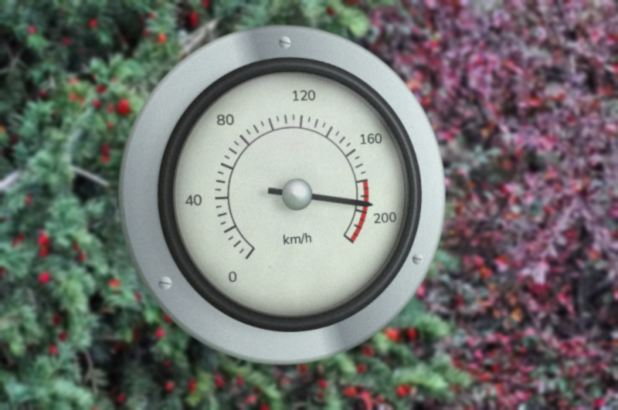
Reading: 195 km/h
